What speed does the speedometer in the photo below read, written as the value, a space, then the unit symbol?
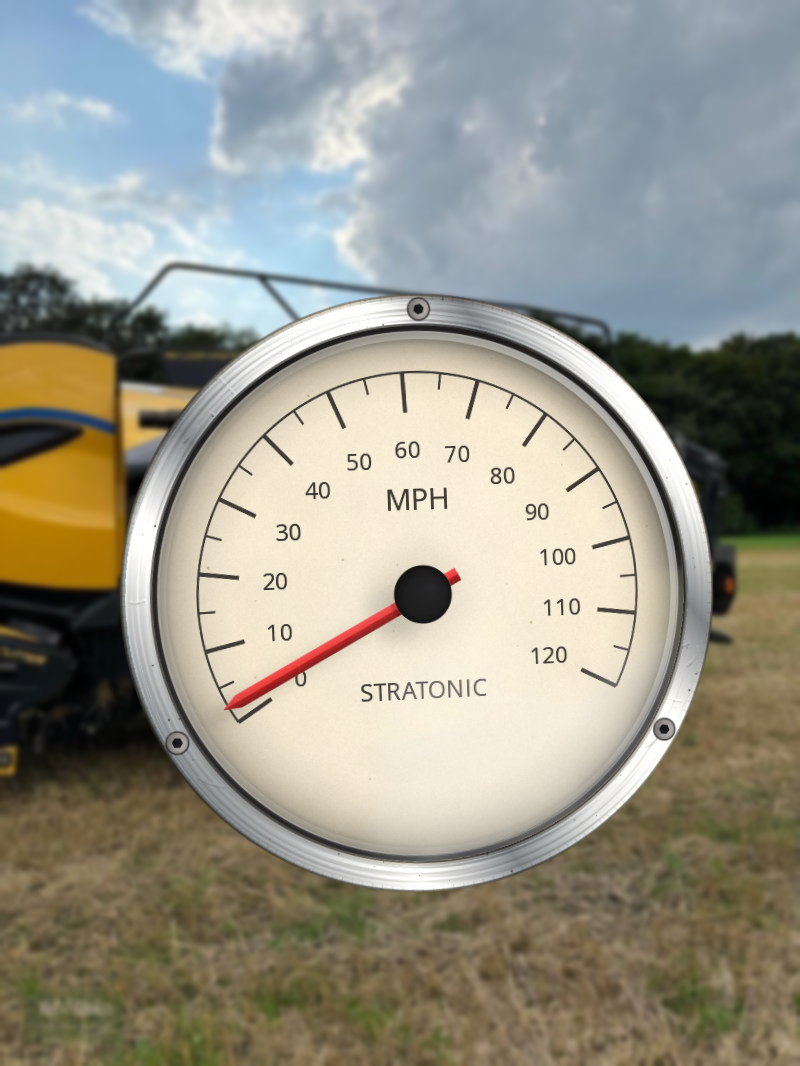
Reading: 2.5 mph
